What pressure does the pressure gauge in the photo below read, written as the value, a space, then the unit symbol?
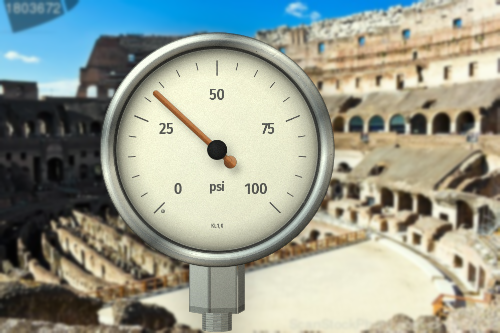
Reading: 32.5 psi
